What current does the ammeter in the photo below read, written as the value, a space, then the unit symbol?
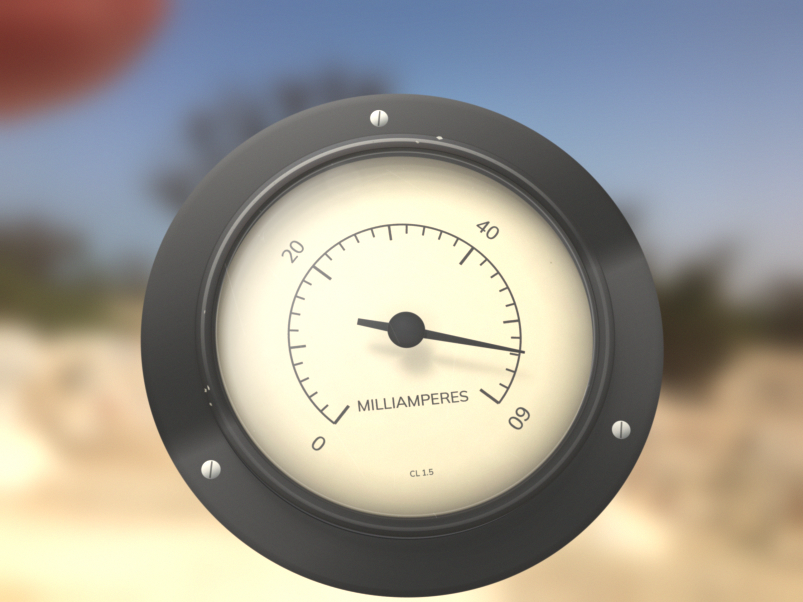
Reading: 54 mA
